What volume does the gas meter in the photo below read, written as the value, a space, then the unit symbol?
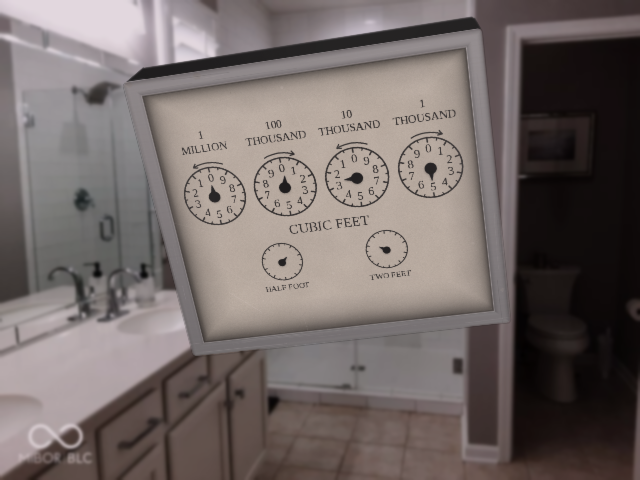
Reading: 2500 ft³
